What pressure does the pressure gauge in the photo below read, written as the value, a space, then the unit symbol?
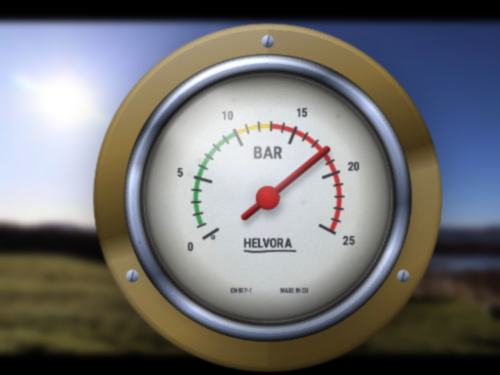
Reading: 18 bar
